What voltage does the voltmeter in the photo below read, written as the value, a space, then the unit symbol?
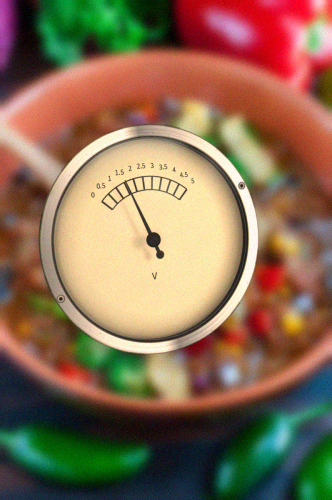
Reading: 1.5 V
